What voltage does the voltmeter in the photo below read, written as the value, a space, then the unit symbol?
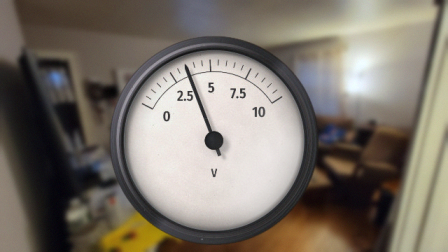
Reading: 3.5 V
